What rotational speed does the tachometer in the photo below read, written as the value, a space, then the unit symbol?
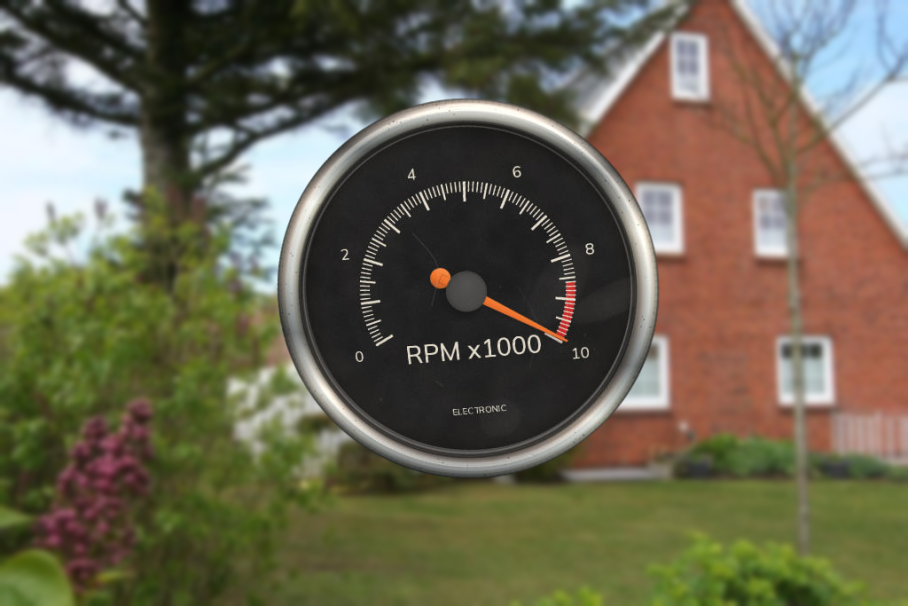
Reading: 9900 rpm
